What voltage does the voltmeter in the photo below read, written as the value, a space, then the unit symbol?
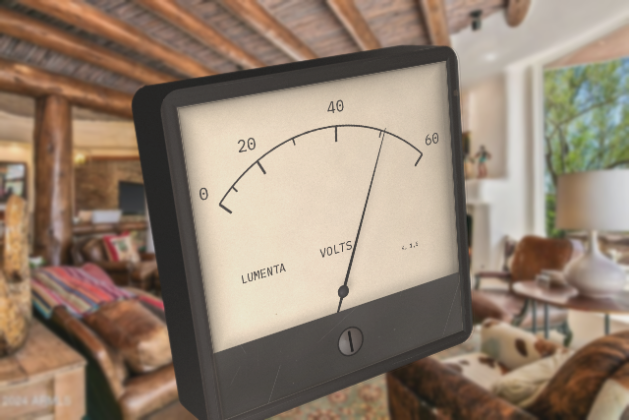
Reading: 50 V
